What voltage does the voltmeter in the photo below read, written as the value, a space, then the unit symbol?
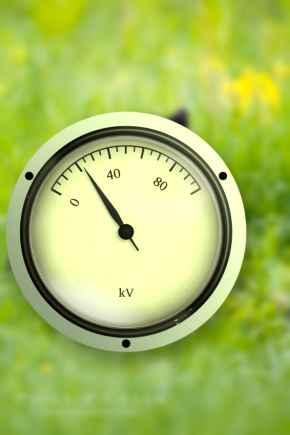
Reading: 22.5 kV
